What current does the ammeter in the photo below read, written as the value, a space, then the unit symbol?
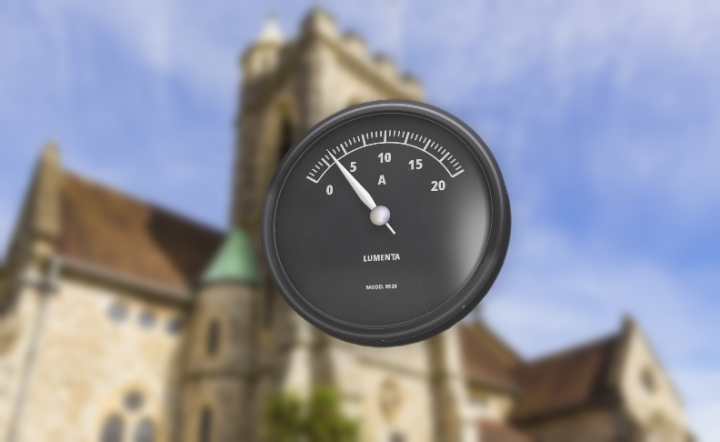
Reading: 3.5 A
